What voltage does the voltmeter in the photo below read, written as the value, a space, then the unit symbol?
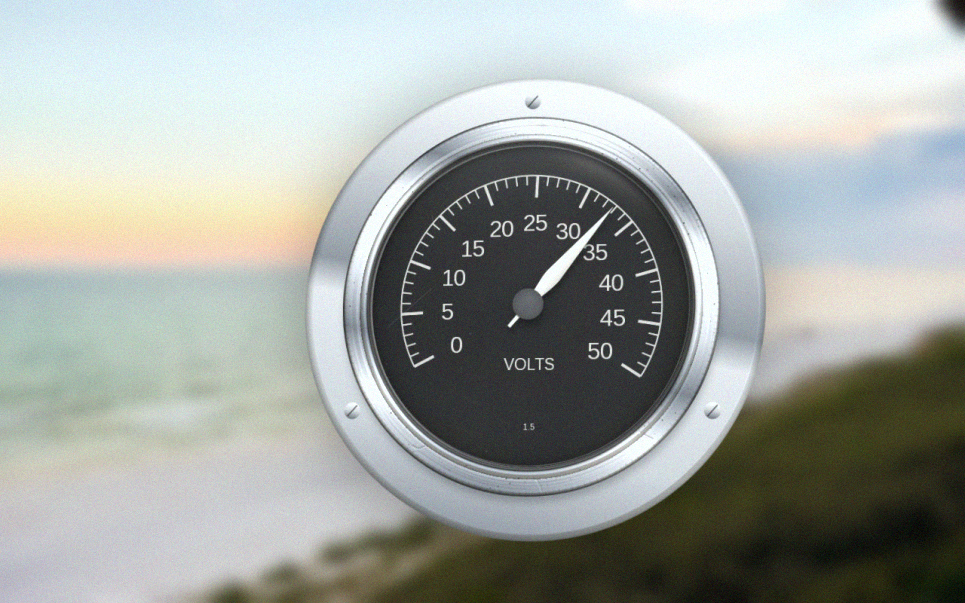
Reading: 33 V
